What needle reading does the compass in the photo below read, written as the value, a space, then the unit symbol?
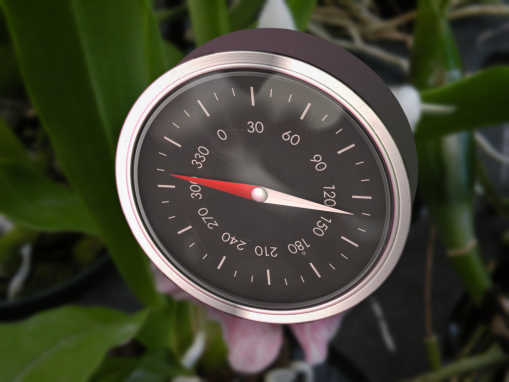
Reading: 310 °
